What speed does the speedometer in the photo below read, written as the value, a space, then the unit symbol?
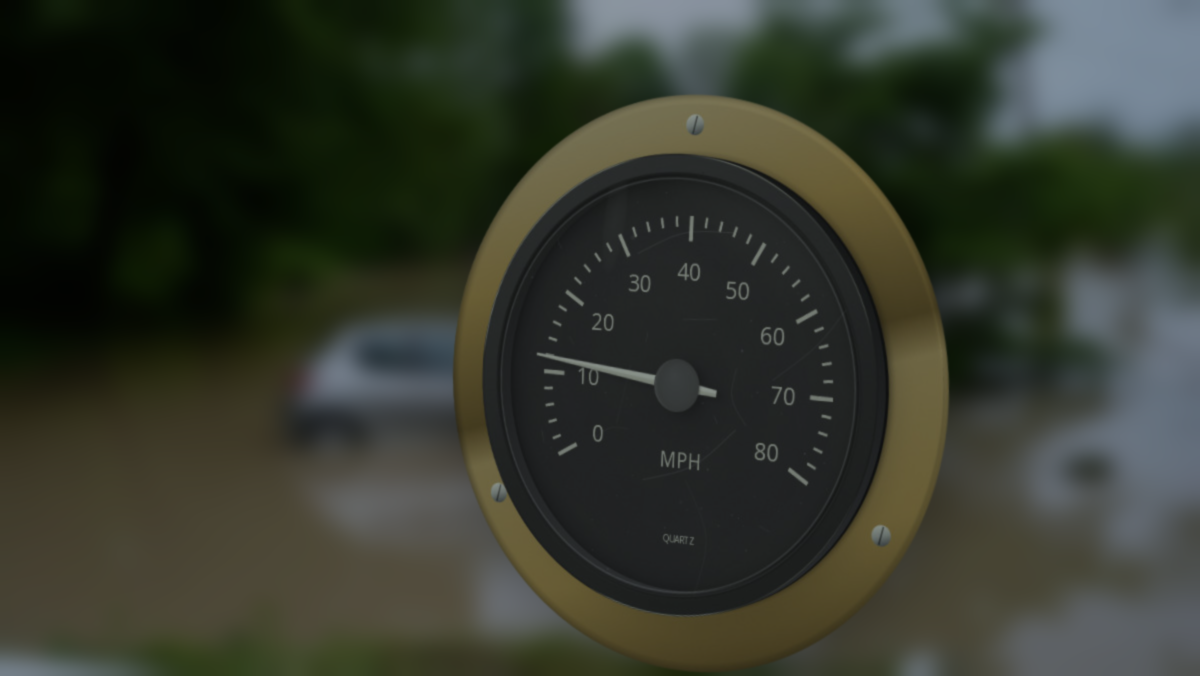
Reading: 12 mph
